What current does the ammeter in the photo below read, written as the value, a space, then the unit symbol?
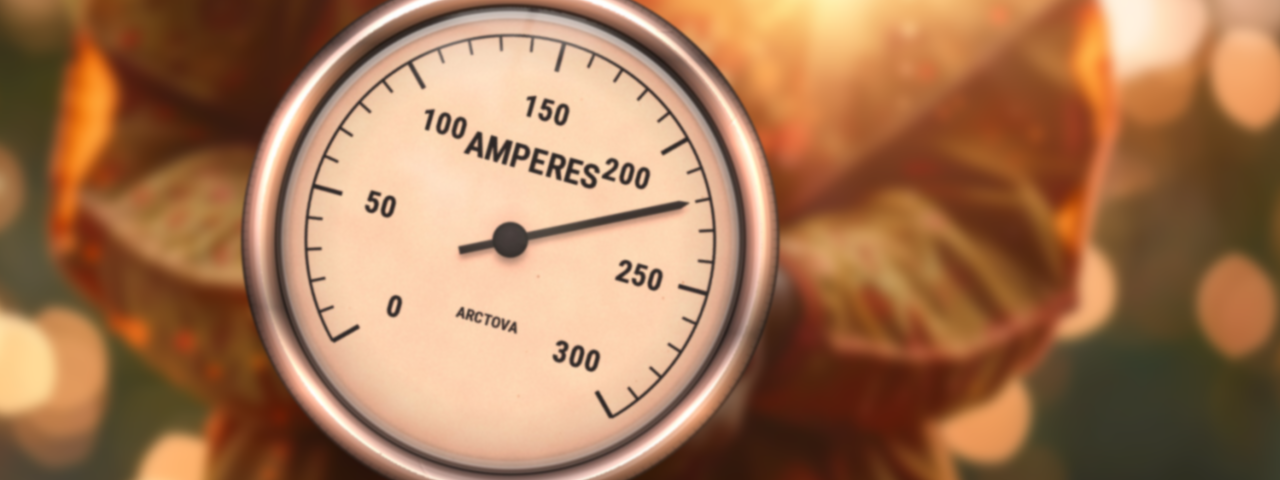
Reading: 220 A
